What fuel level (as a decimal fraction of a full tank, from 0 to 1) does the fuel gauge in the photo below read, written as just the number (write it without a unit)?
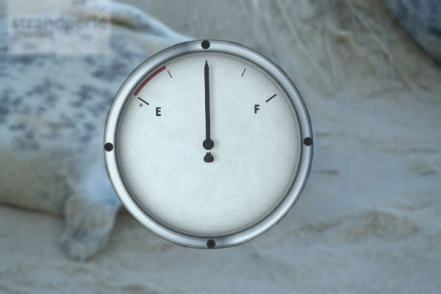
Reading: 0.5
